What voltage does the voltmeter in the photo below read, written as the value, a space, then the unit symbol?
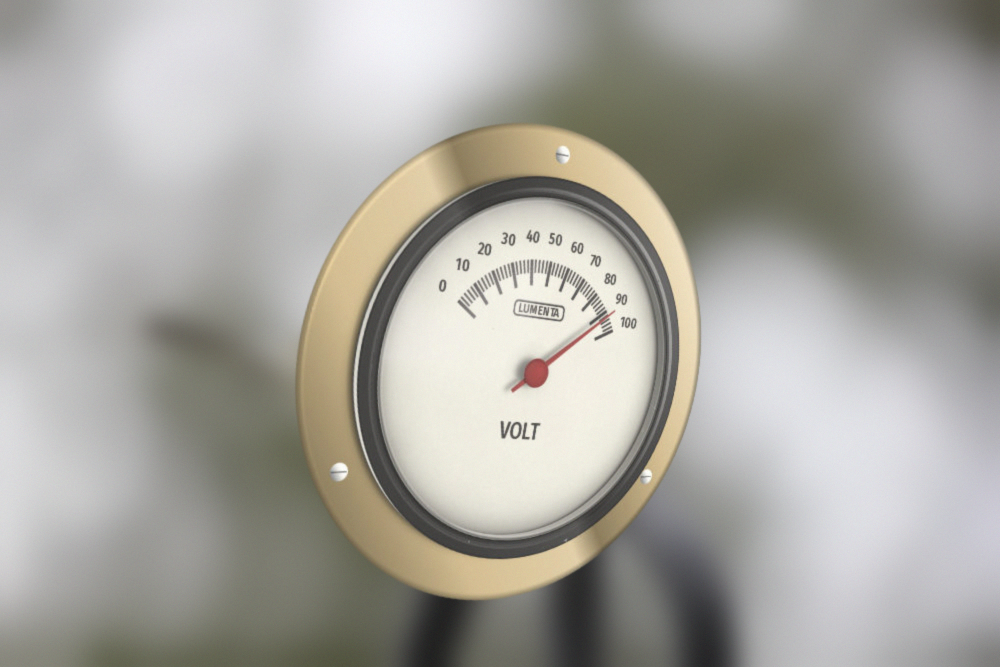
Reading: 90 V
